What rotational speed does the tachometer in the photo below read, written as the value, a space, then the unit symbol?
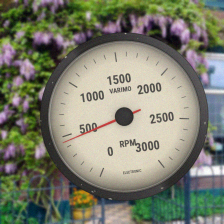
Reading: 450 rpm
